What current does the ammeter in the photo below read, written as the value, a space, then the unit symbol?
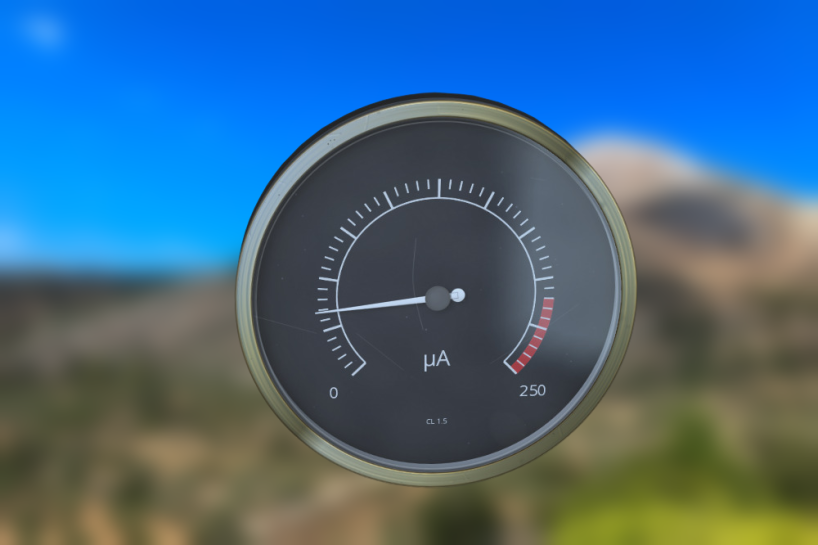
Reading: 35 µA
